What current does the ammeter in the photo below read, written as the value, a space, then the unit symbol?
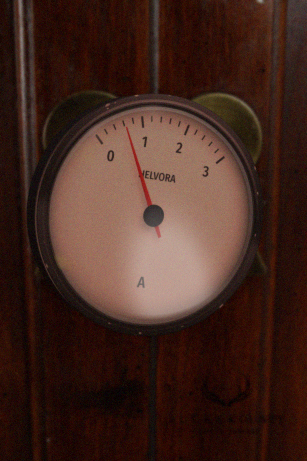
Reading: 0.6 A
